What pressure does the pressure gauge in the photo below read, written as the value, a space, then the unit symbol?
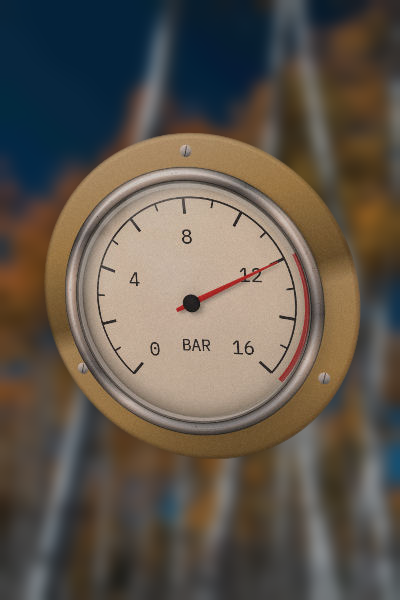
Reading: 12 bar
